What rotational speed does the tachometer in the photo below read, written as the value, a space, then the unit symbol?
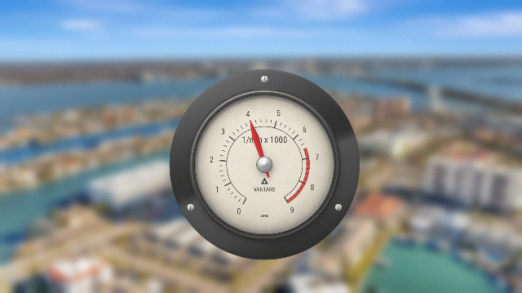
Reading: 4000 rpm
